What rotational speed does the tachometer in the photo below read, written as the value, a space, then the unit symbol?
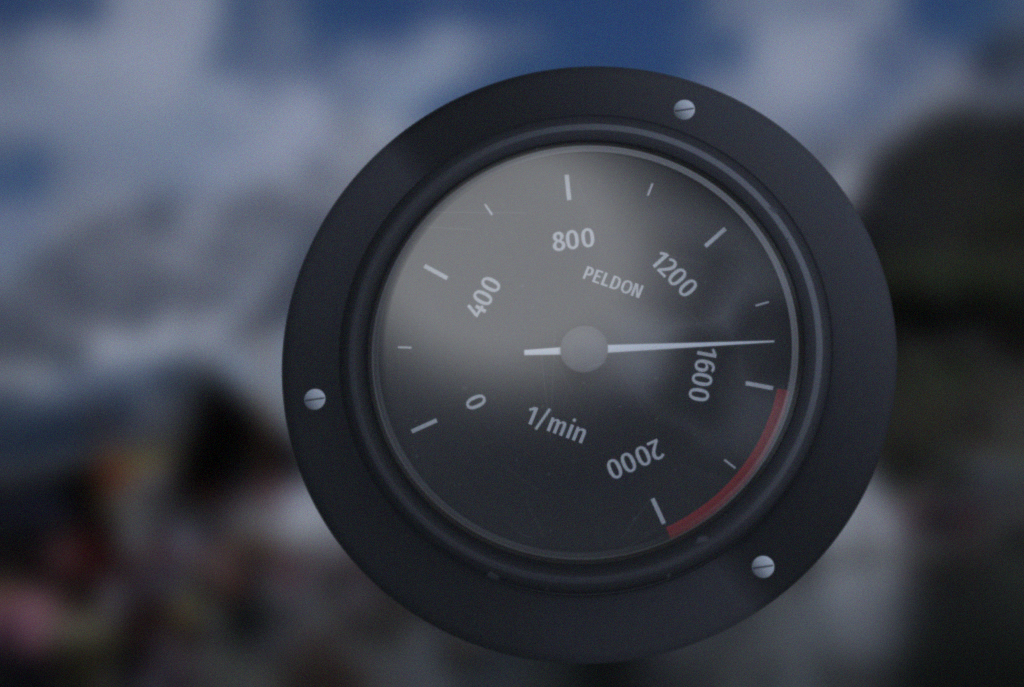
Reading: 1500 rpm
